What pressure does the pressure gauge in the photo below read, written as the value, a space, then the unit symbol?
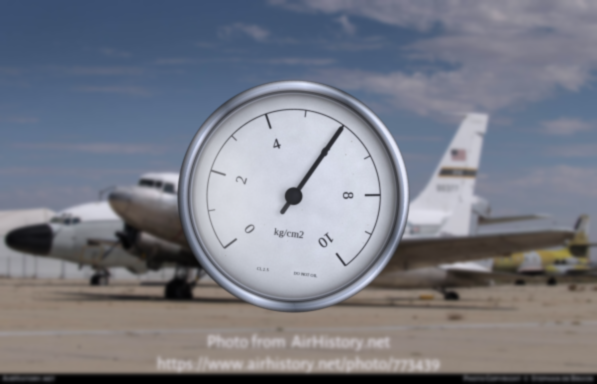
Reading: 6 kg/cm²
